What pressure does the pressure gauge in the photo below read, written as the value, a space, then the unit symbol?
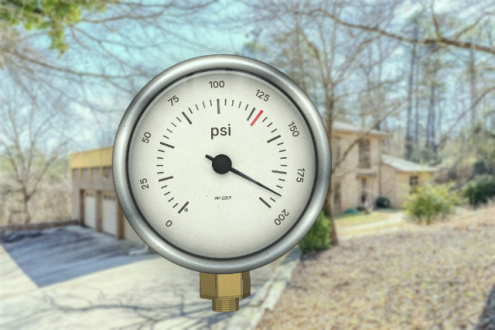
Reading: 190 psi
